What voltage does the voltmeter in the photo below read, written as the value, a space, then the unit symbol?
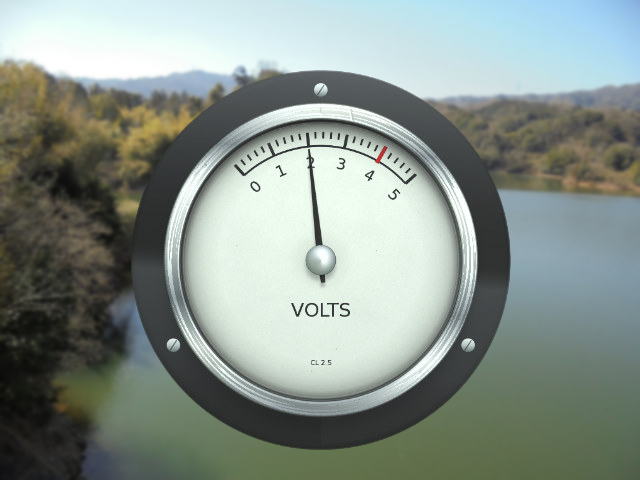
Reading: 2 V
